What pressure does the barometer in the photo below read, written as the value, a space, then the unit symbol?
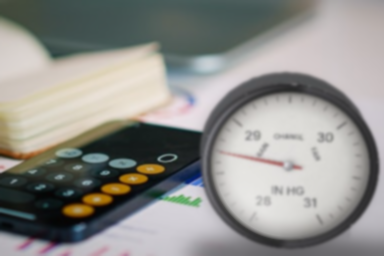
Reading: 28.7 inHg
